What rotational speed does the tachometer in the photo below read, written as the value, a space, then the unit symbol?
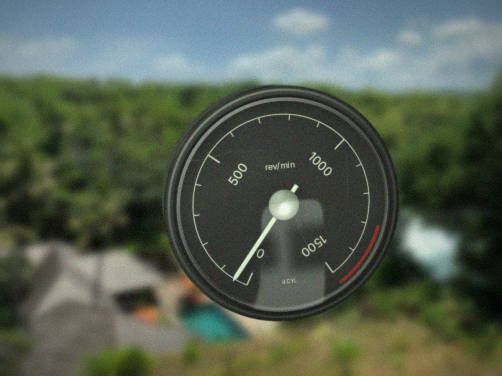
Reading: 50 rpm
